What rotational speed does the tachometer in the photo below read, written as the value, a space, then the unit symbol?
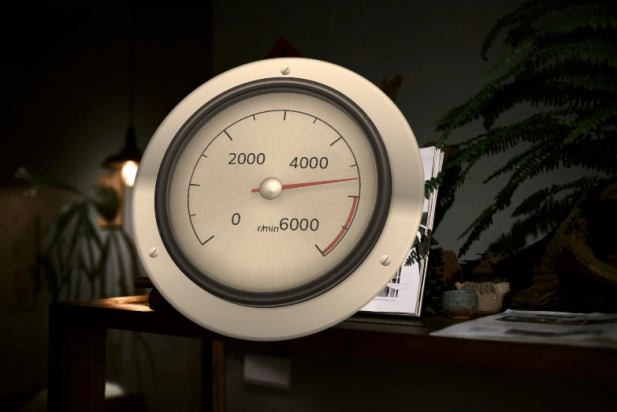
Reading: 4750 rpm
